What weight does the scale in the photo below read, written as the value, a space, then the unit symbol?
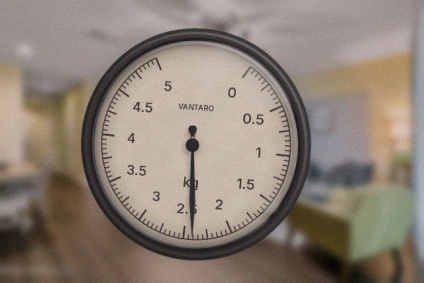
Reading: 2.4 kg
